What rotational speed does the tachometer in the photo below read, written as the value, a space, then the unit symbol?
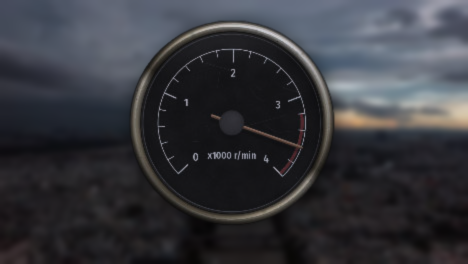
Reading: 3600 rpm
